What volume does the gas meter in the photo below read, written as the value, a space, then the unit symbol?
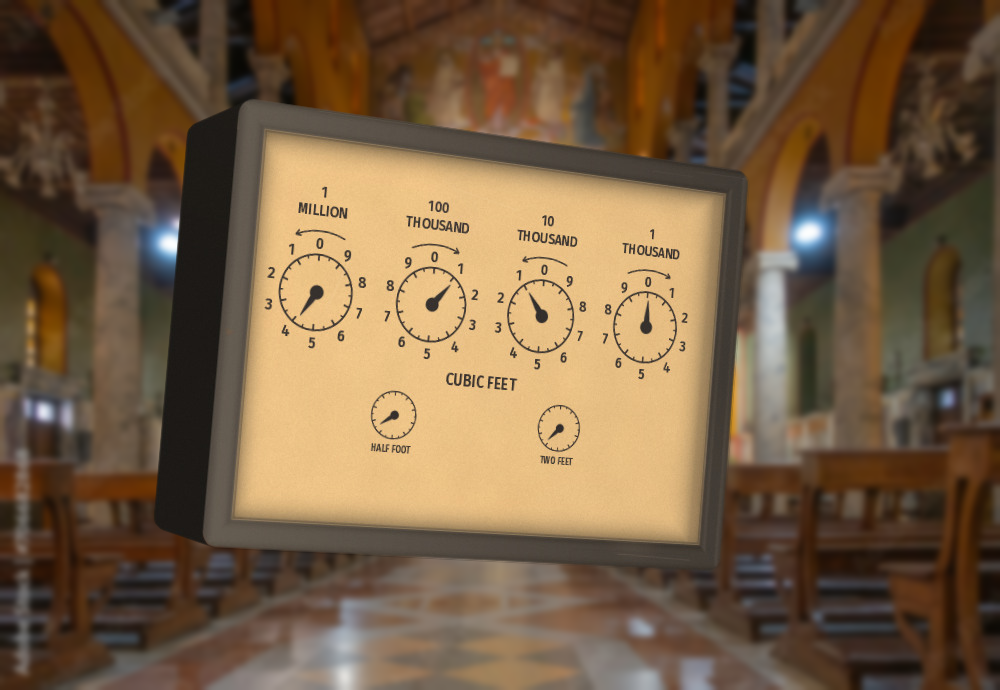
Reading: 411000 ft³
